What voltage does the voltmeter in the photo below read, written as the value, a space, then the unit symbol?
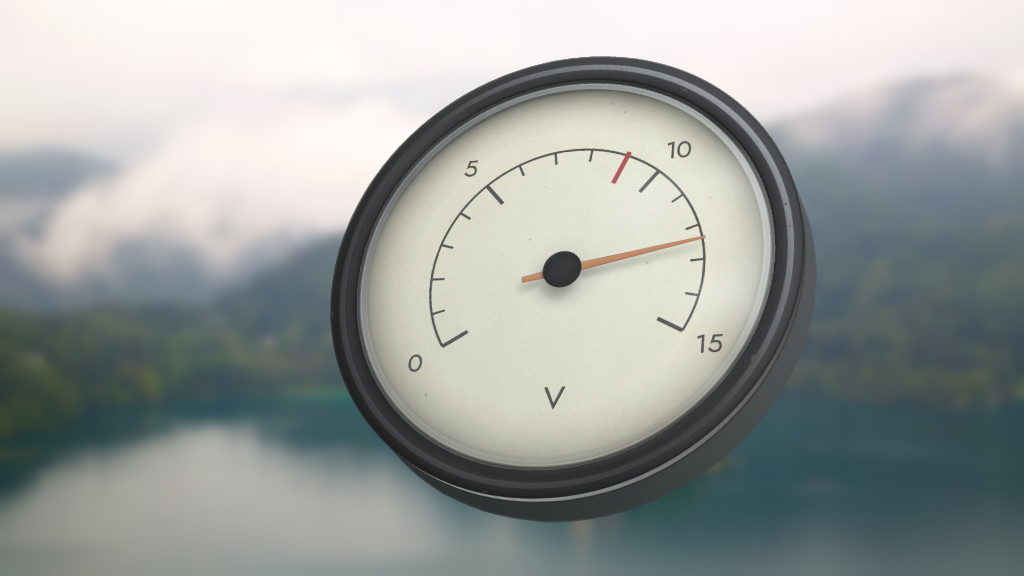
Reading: 12.5 V
